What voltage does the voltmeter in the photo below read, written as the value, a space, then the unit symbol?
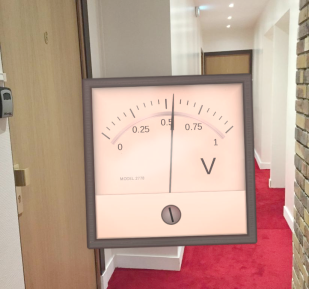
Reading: 0.55 V
